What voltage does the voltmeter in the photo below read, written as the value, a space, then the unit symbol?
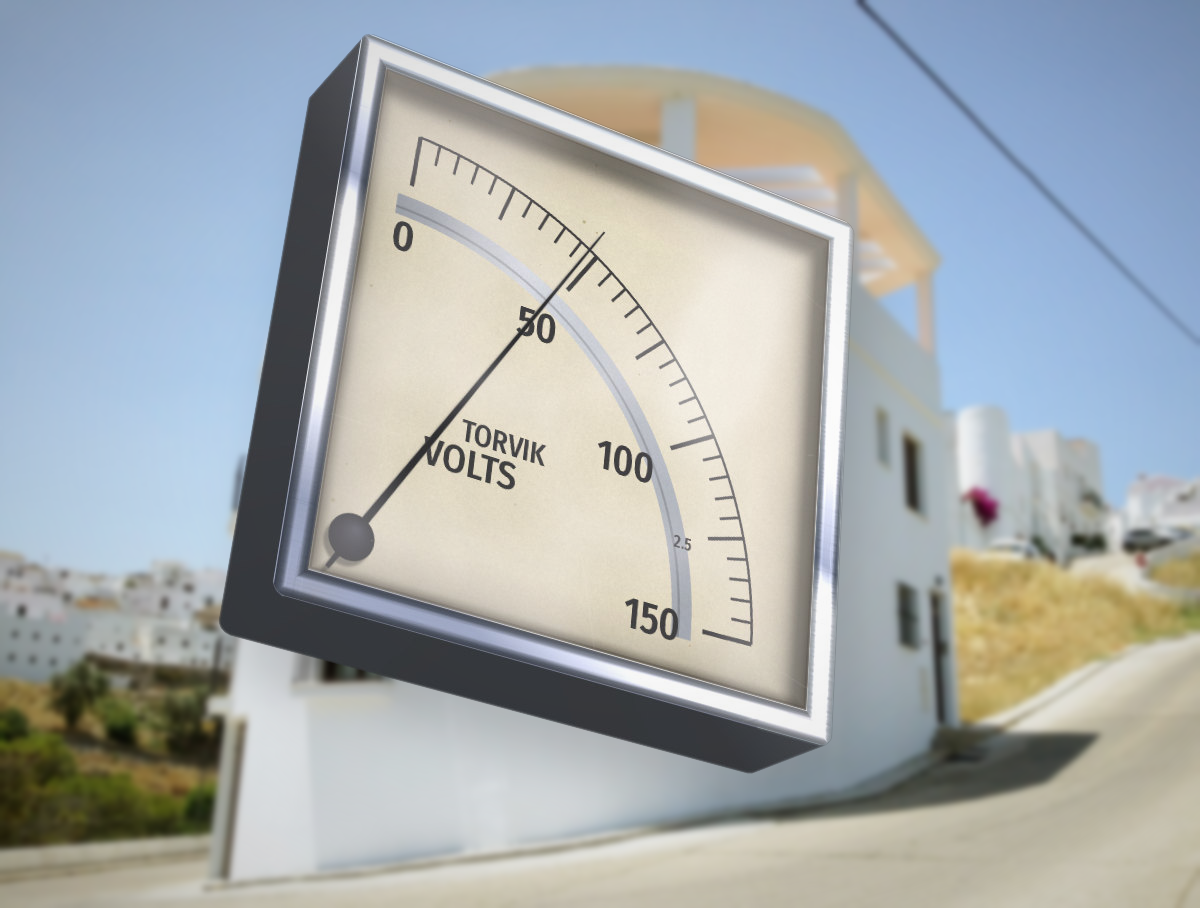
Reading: 47.5 V
